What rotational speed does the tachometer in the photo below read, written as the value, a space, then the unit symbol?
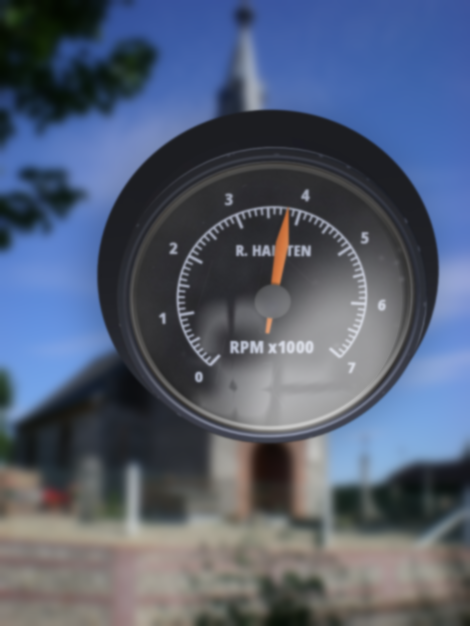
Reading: 3800 rpm
